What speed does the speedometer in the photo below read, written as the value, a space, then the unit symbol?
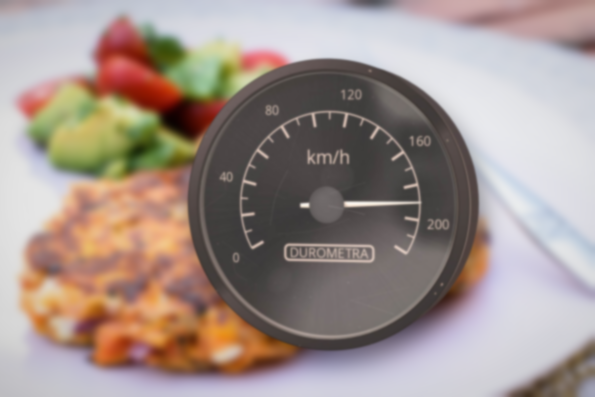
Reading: 190 km/h
